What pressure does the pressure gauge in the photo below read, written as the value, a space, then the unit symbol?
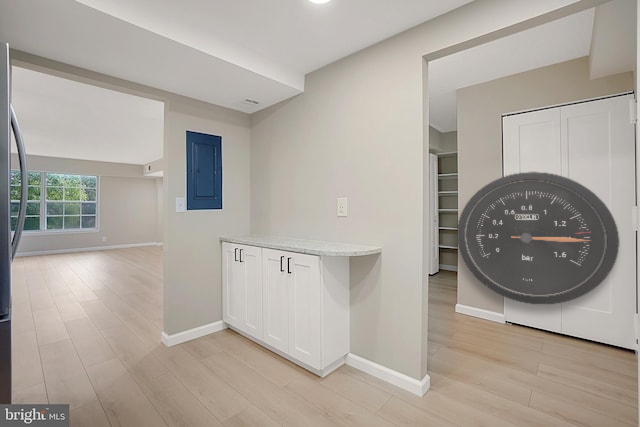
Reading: 1.4 bar
